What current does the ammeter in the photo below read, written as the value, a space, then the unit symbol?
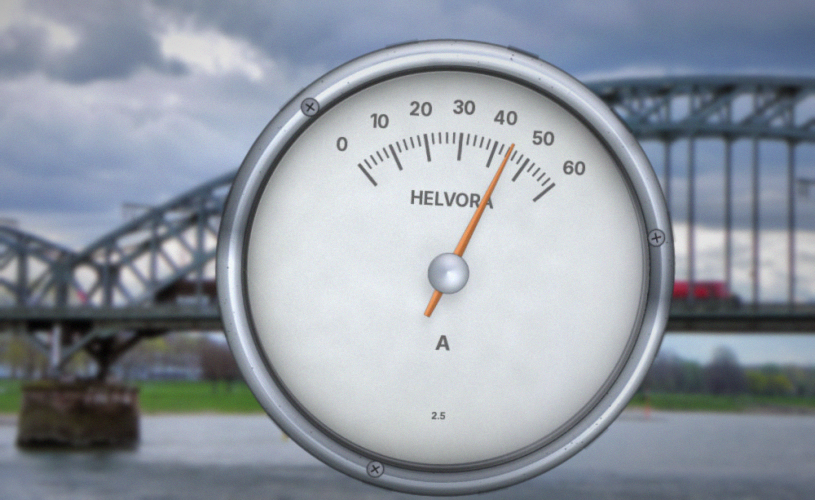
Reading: 44 A
